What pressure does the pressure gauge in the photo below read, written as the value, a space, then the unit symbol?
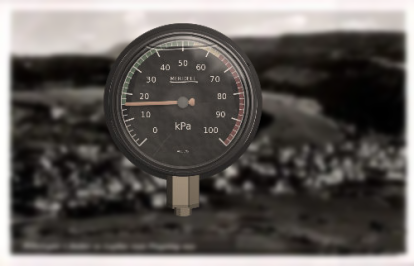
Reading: 16 kPa
